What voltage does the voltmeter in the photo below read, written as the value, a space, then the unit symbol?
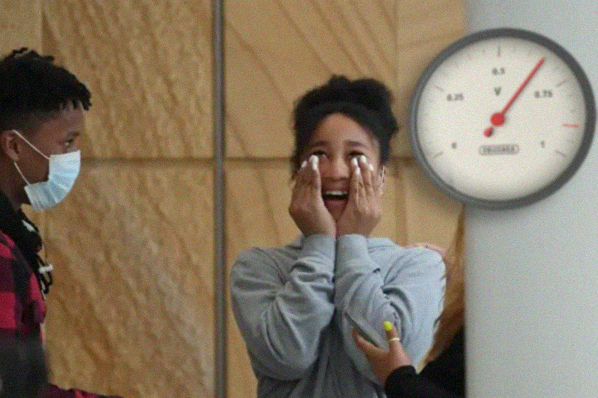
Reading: 0.65 V
